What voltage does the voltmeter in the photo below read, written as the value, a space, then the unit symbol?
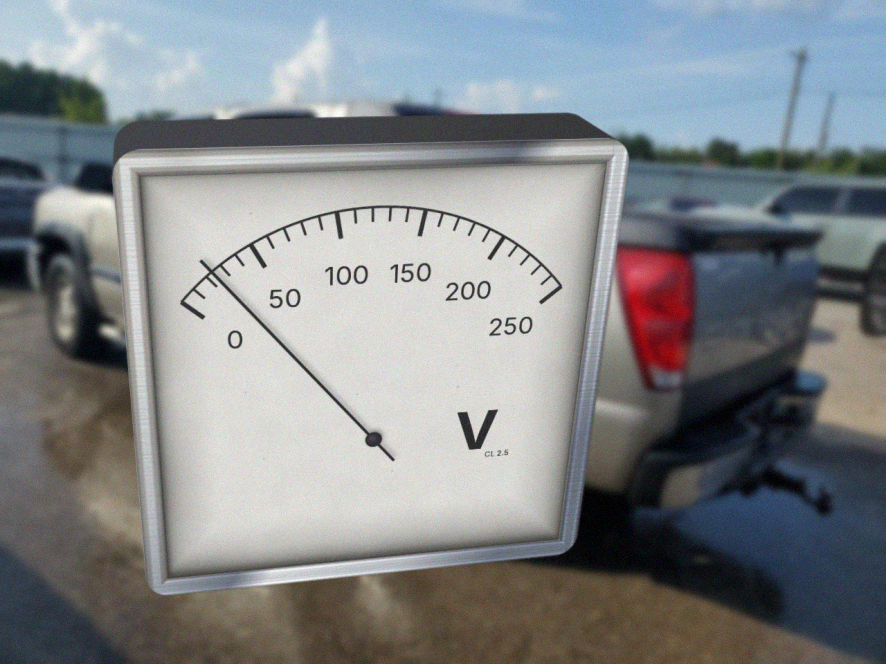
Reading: 25 V
